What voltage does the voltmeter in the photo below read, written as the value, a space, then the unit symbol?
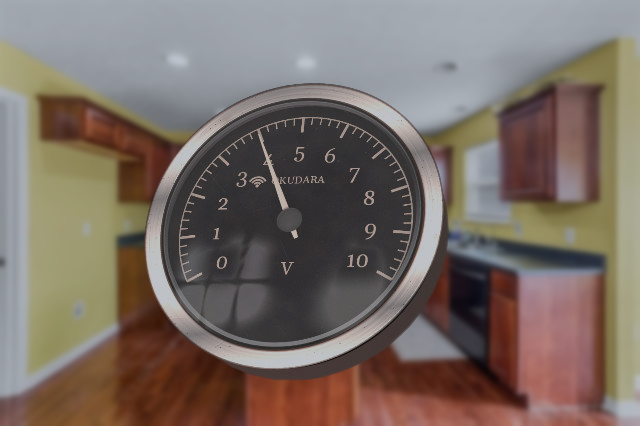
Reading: 4 V
